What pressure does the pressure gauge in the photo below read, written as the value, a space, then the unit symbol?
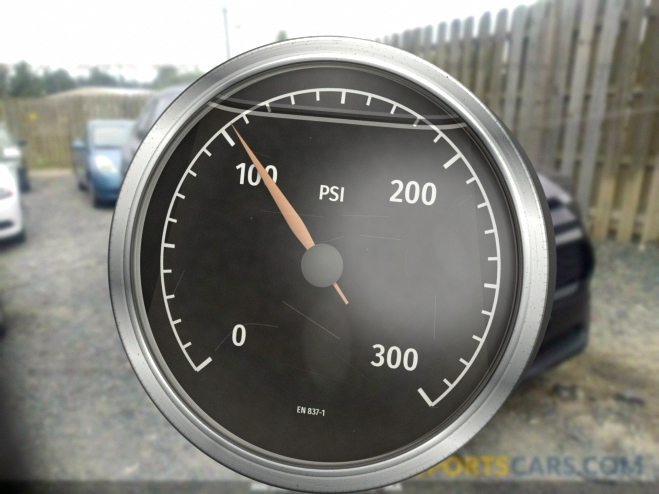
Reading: 105 psi
